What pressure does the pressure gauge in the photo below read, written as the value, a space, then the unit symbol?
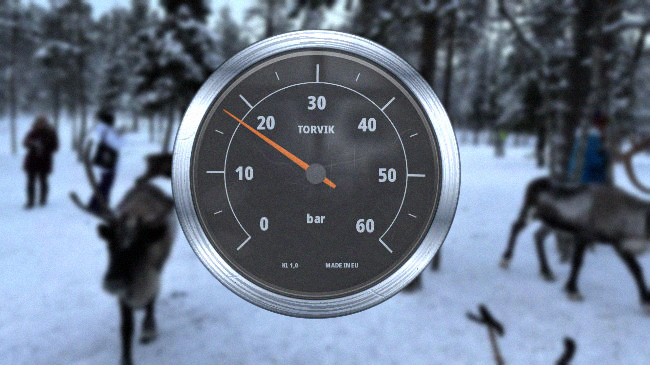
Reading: 17.5 bar
